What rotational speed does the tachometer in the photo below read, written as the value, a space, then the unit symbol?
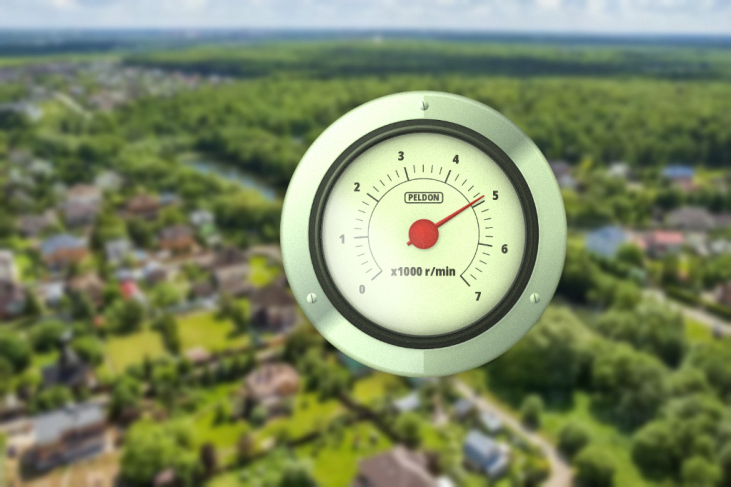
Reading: 4900 rpm
